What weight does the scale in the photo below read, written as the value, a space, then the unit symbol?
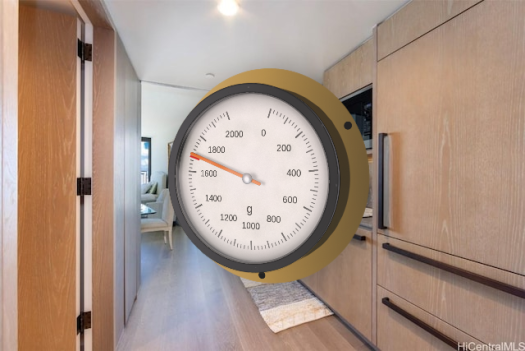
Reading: 1700 g
